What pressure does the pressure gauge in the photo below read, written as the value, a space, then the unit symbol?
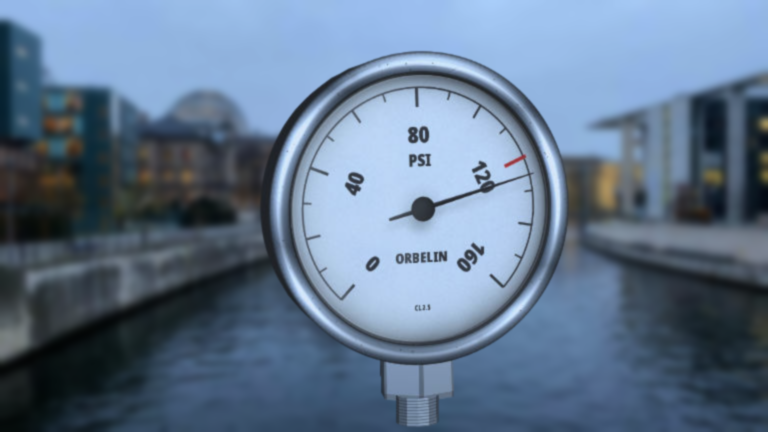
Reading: 125 psi
